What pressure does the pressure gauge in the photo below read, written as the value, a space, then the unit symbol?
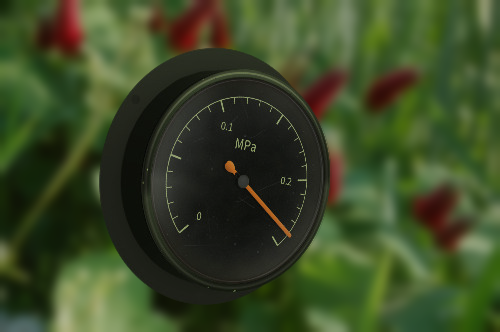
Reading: 0.24 MPa
